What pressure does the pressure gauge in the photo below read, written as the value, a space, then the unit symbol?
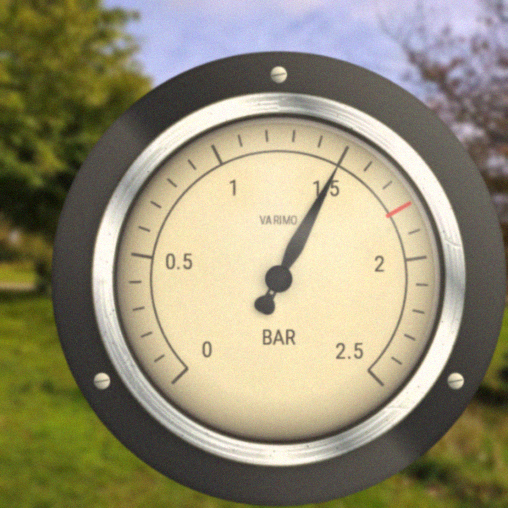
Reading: 1.5 bar
